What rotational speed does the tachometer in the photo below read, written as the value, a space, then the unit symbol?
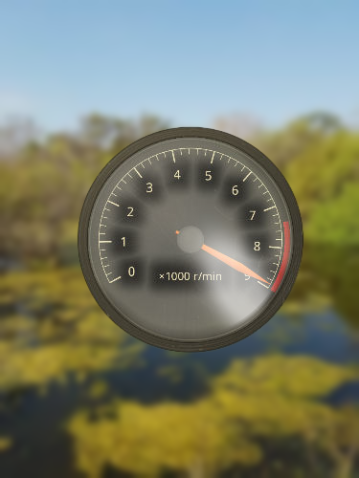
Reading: 8900 rpm
